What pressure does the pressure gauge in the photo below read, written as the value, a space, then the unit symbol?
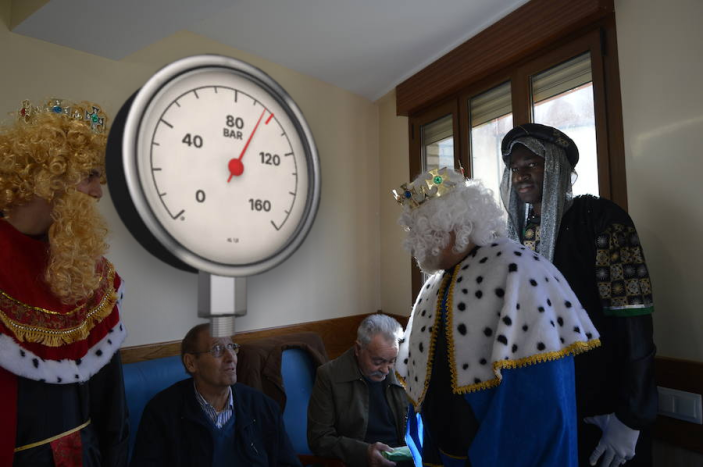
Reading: 95 bar
